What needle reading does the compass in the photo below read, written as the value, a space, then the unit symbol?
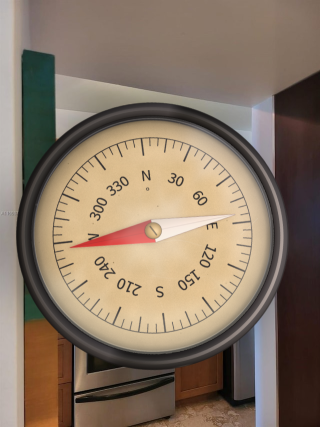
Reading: 265 °
